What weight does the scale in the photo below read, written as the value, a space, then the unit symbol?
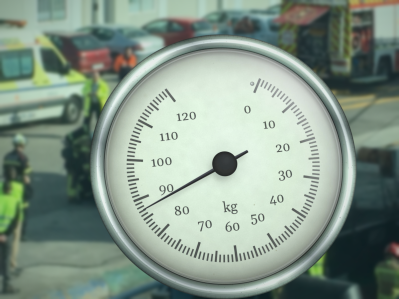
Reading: 87 kg
